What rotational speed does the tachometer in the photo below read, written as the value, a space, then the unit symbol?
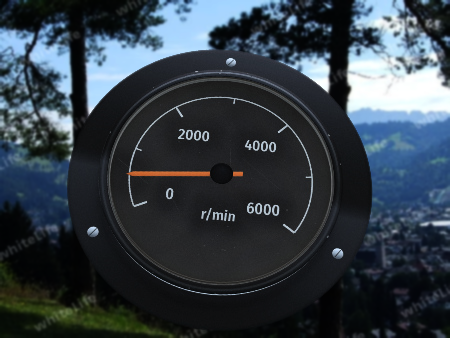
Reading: 500 rpm
